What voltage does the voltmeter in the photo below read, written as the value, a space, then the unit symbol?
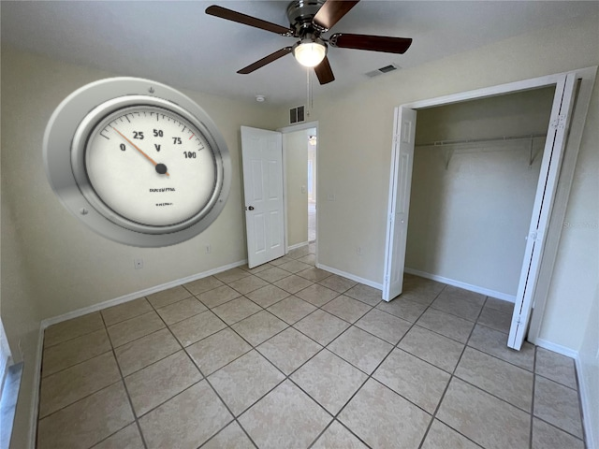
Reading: 10 V
